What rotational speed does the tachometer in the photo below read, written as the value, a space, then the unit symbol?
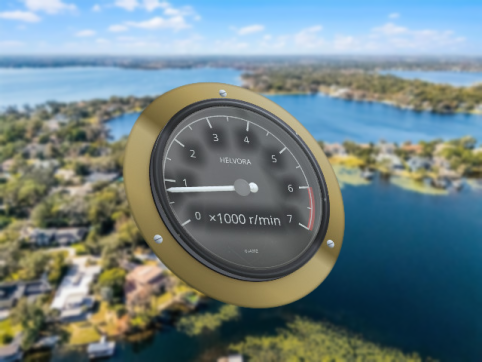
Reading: 750 rpm
